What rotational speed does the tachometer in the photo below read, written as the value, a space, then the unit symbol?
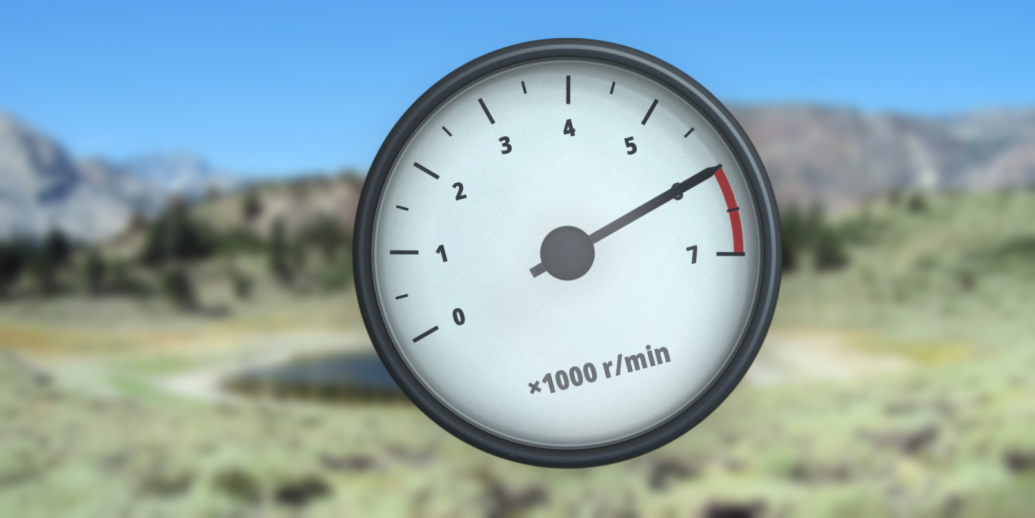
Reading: 6000 rpm
